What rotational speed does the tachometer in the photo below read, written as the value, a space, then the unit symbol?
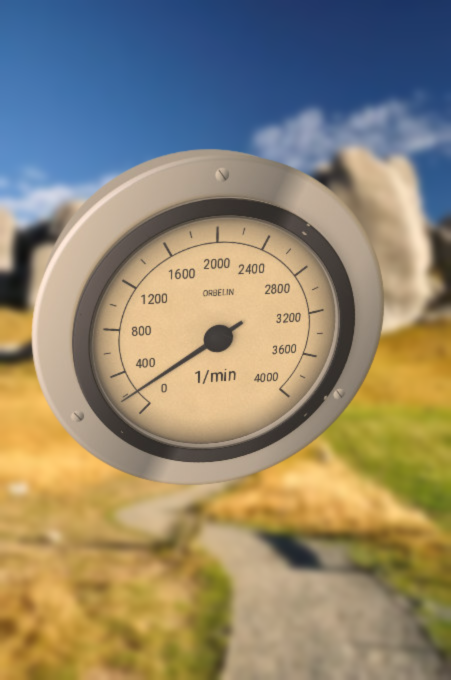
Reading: 200 rpm
